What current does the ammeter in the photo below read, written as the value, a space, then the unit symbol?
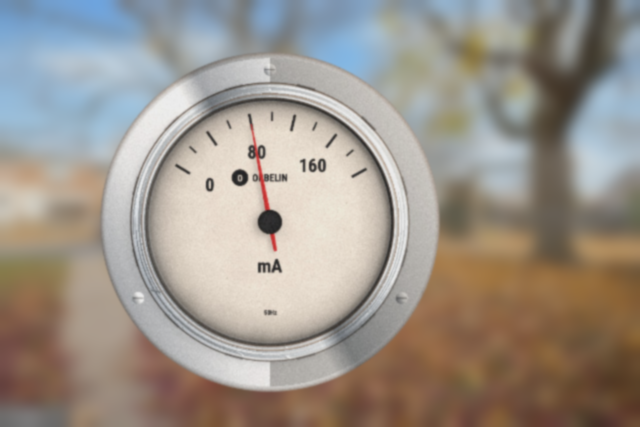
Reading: 80 mA
